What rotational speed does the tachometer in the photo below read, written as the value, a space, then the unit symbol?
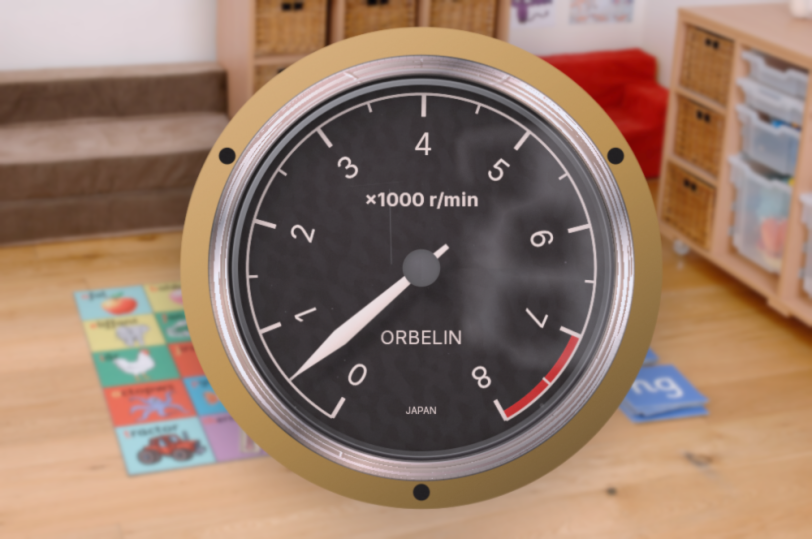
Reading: 500 rpm
